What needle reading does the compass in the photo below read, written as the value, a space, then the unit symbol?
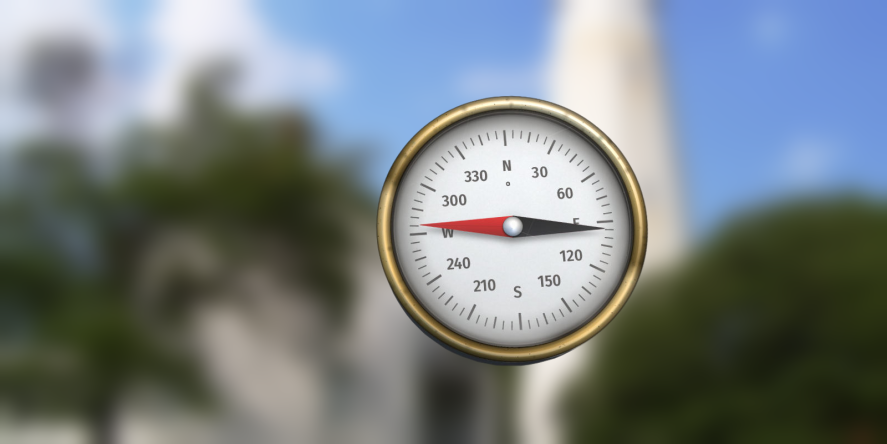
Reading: 275 °
